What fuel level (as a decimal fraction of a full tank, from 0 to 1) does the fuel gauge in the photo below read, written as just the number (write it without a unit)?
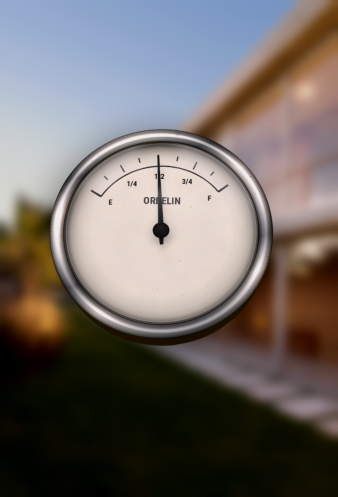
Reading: 0.5
